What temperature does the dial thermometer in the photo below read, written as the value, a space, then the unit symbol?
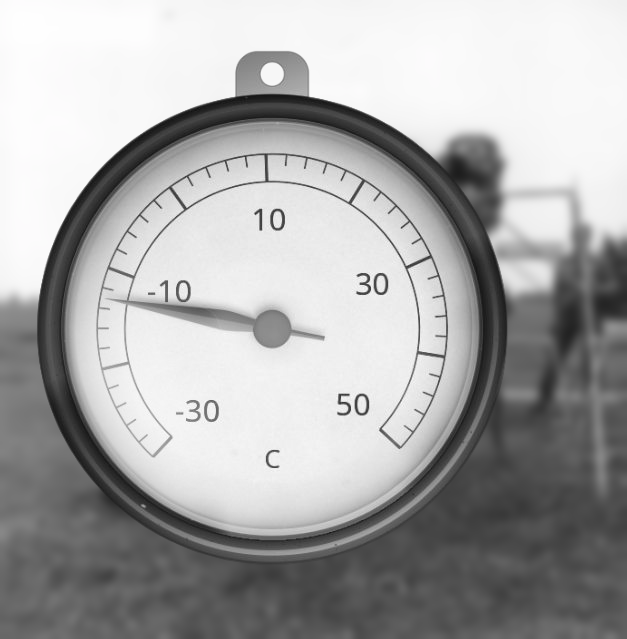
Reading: -13 °C
